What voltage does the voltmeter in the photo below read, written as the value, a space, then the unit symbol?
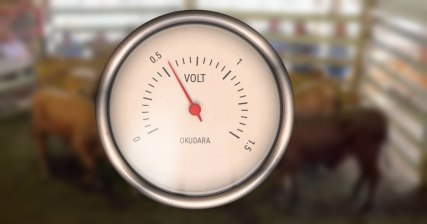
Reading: 0.55 V
